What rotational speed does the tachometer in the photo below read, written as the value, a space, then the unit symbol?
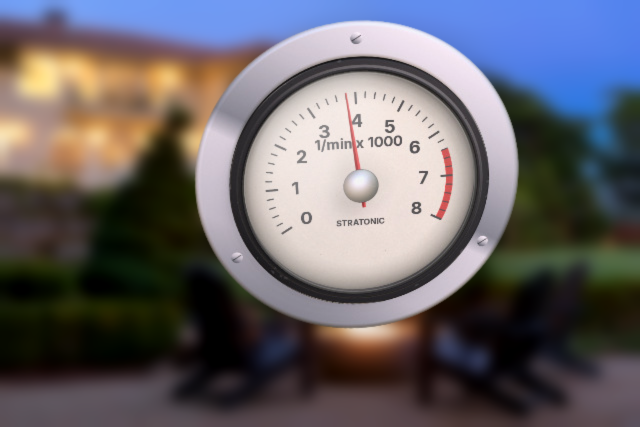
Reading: 3800 rpm
